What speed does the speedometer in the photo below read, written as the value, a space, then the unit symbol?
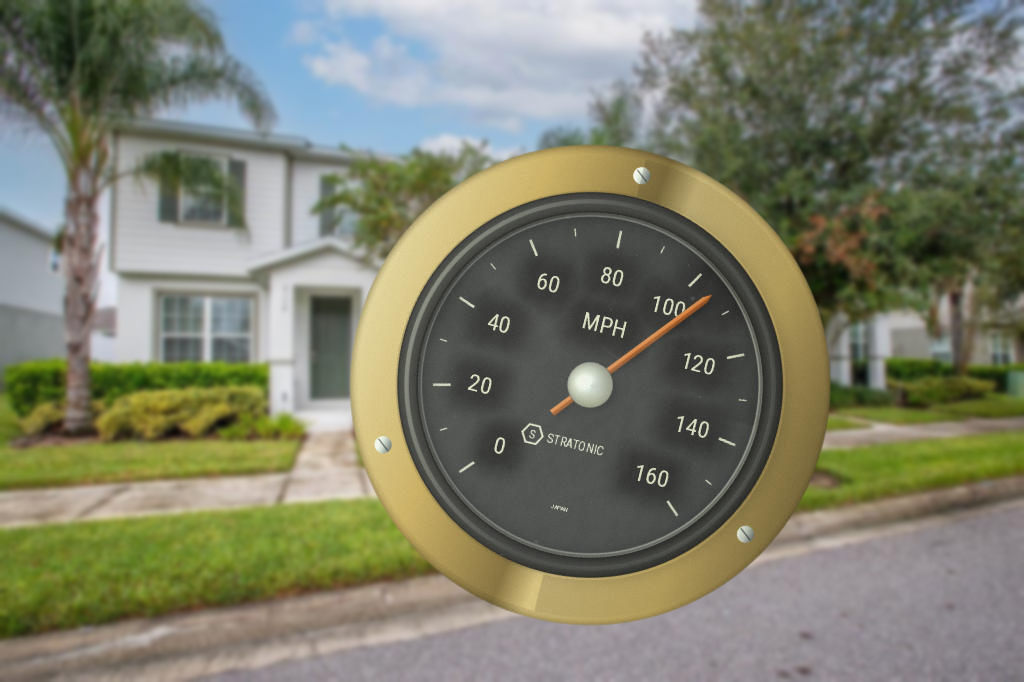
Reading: 105 mph
